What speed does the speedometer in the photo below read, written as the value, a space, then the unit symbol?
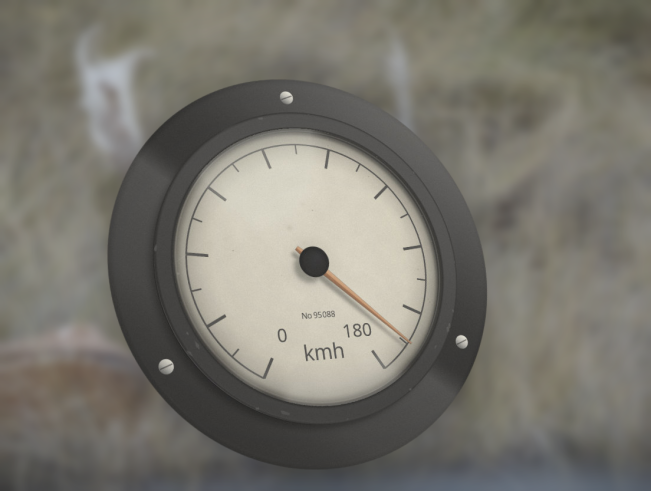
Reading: 170 km/h
